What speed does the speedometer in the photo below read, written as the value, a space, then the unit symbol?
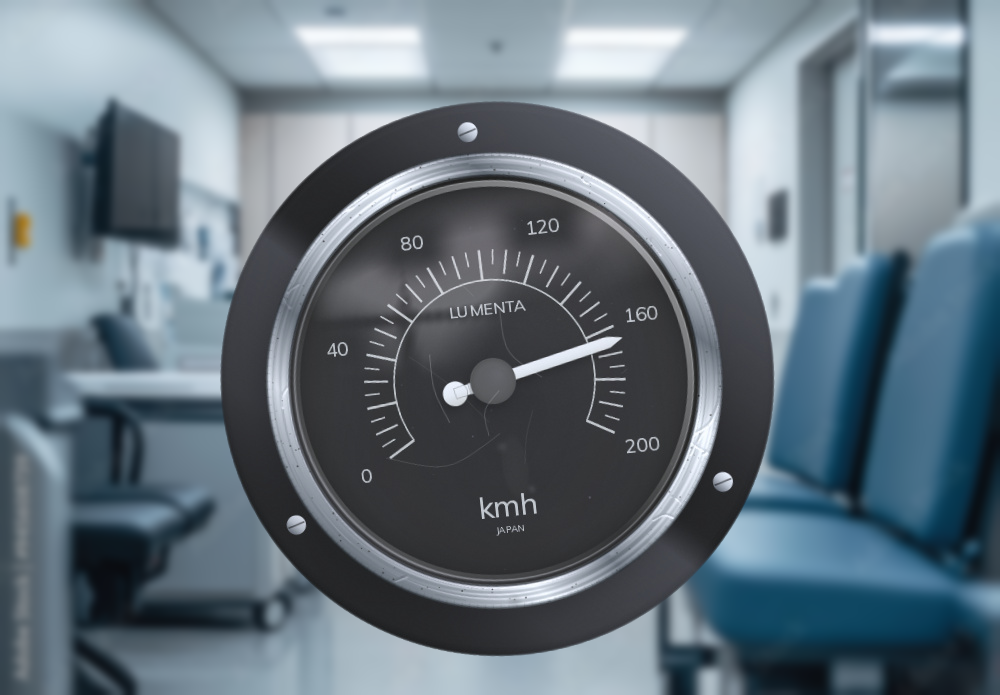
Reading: 165 km/h
